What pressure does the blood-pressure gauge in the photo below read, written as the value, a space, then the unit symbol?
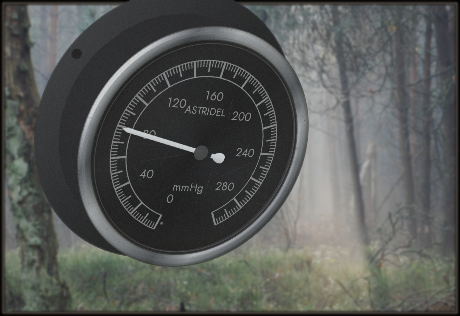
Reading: 80 mmHg
